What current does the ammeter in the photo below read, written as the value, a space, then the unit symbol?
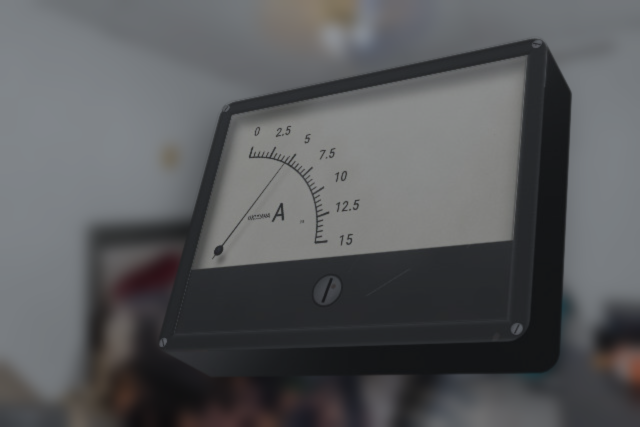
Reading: 5 A
